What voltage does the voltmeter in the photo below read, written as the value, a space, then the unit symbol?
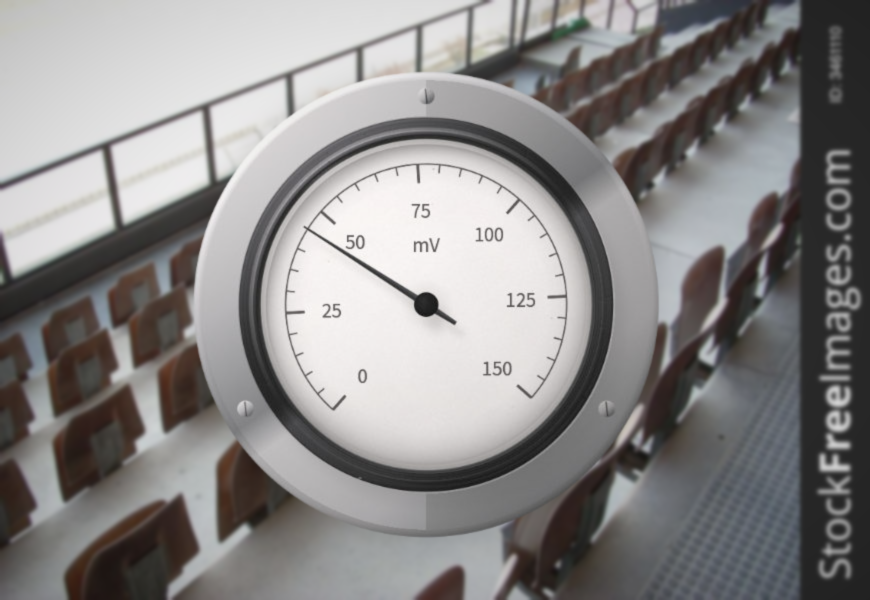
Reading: 45 mV
